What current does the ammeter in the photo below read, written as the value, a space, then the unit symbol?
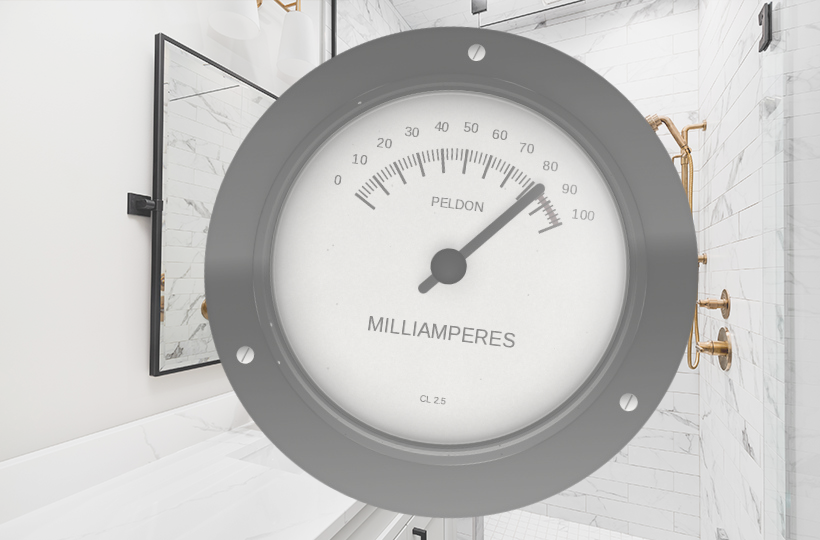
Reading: 84 mA
